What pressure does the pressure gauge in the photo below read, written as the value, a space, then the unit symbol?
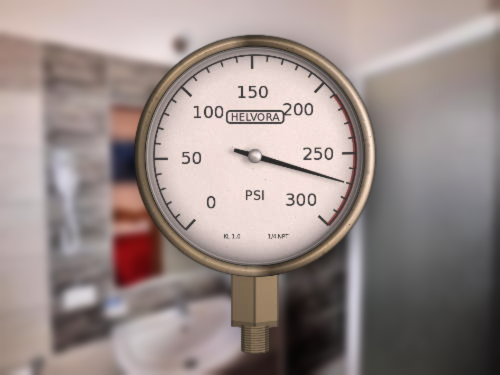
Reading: 270 psi
